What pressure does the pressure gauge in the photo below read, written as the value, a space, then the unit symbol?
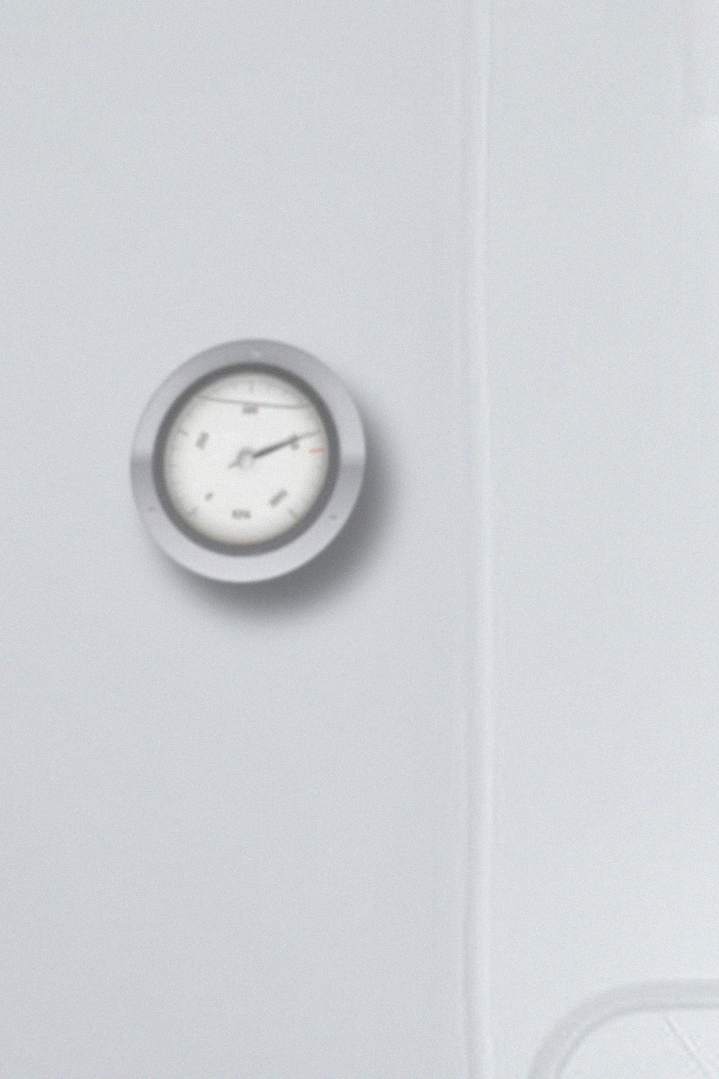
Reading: 750 kPa
